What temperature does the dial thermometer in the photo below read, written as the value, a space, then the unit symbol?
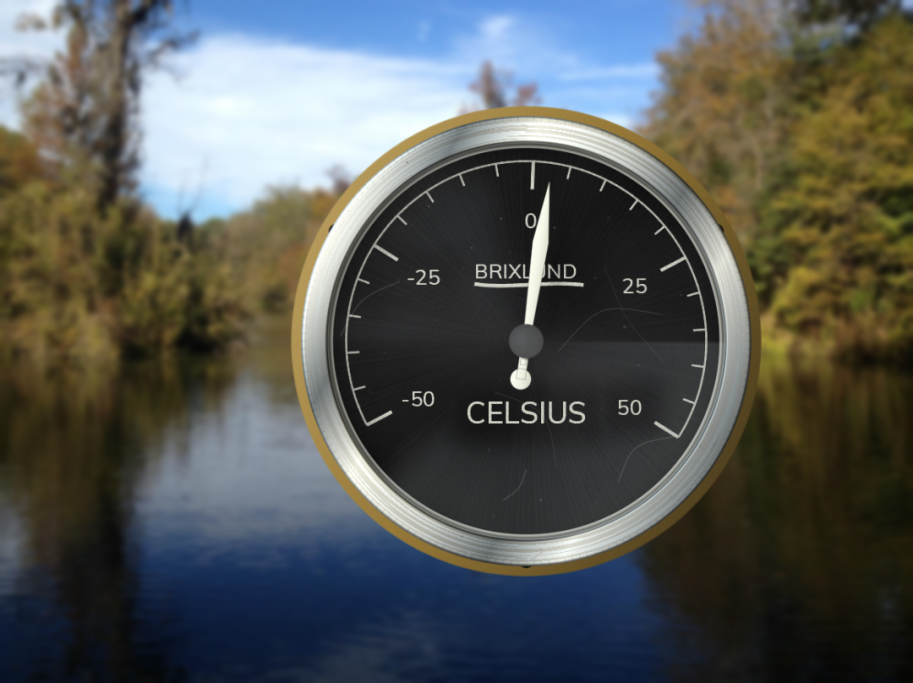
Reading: 2.5 °C
